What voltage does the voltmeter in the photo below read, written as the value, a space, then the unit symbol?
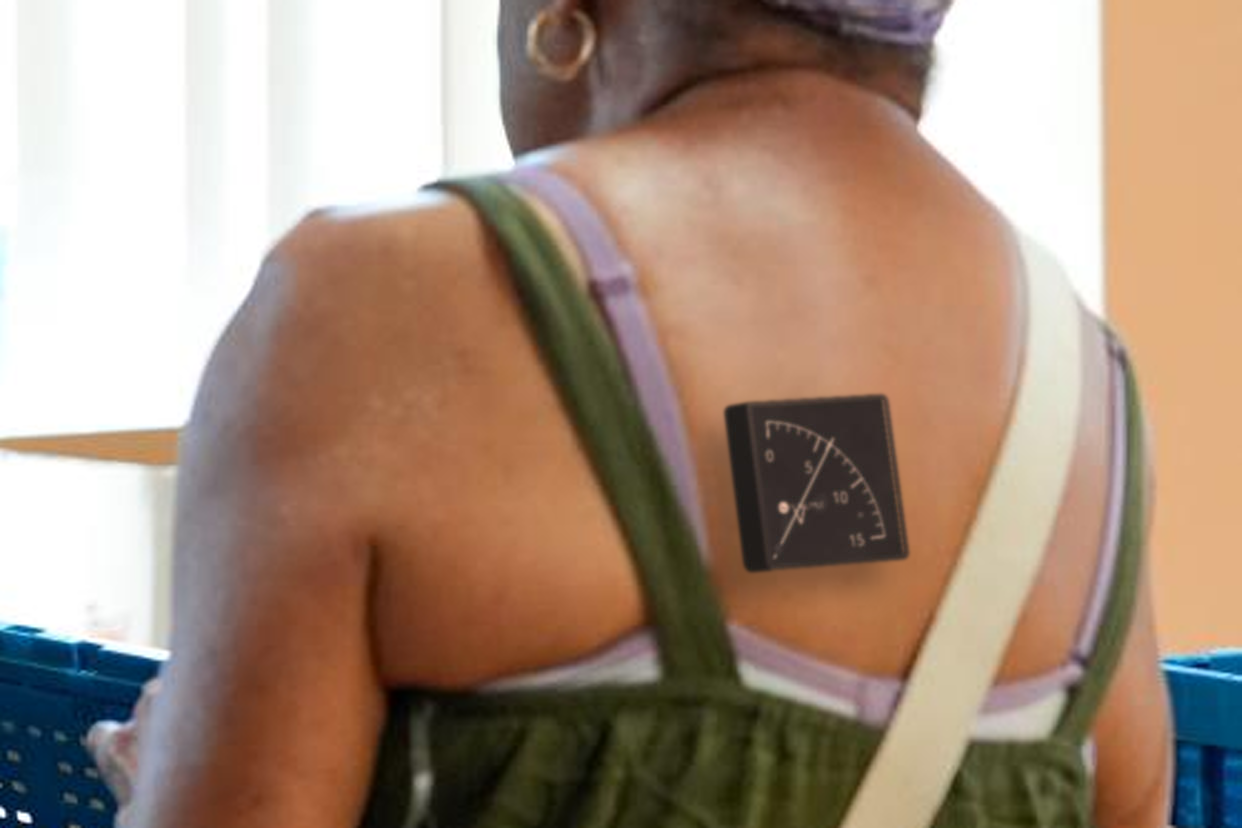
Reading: 6 V
